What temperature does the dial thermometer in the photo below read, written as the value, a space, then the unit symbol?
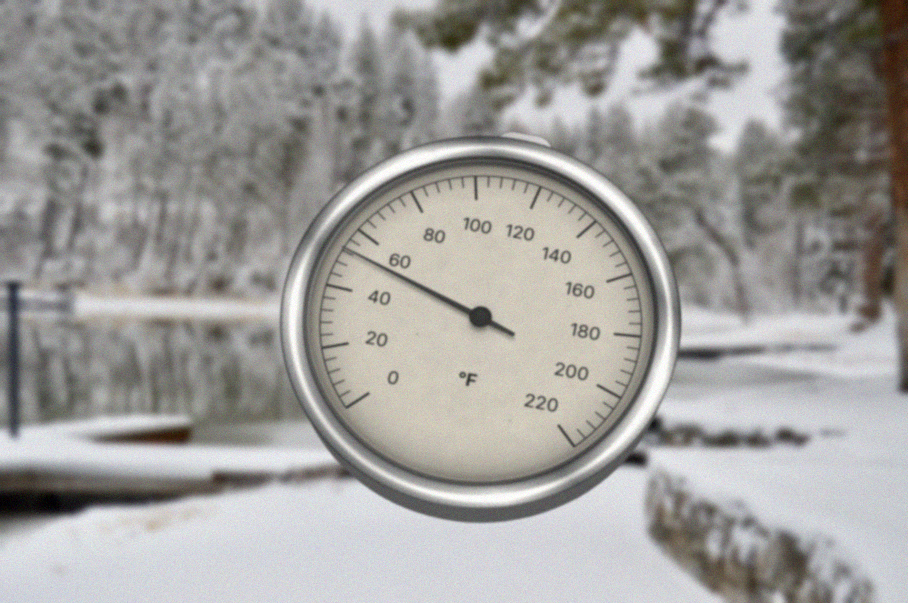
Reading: 52 °F
